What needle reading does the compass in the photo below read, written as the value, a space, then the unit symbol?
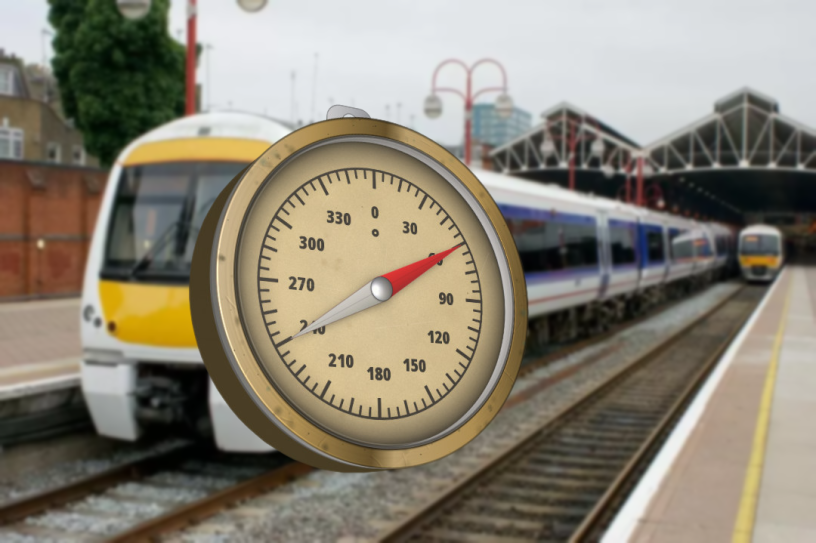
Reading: 60 °
